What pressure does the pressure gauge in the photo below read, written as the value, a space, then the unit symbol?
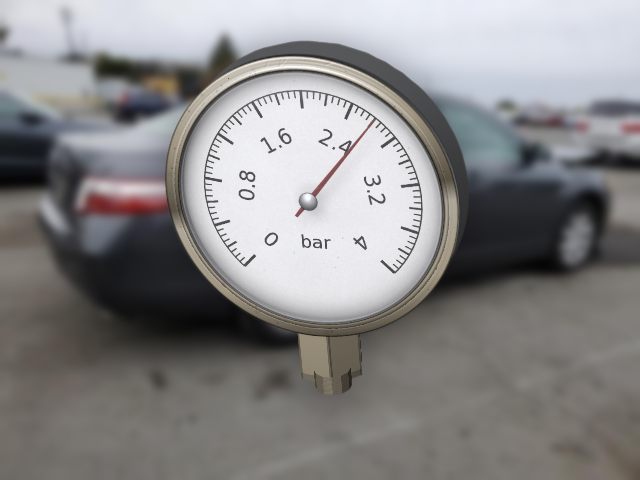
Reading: 2.6 bar
